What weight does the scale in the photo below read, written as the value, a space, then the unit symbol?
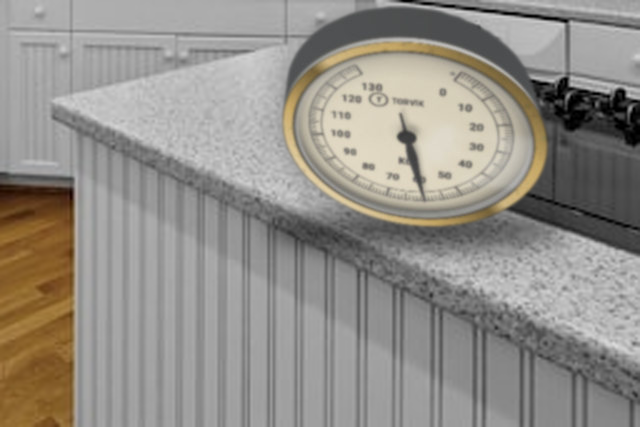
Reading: 60 kg
